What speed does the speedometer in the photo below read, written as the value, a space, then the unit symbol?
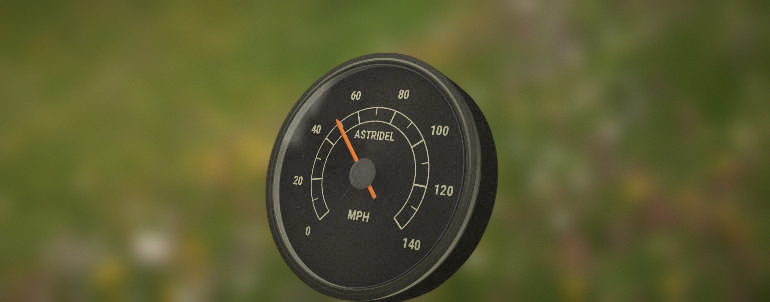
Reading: 50 mph
